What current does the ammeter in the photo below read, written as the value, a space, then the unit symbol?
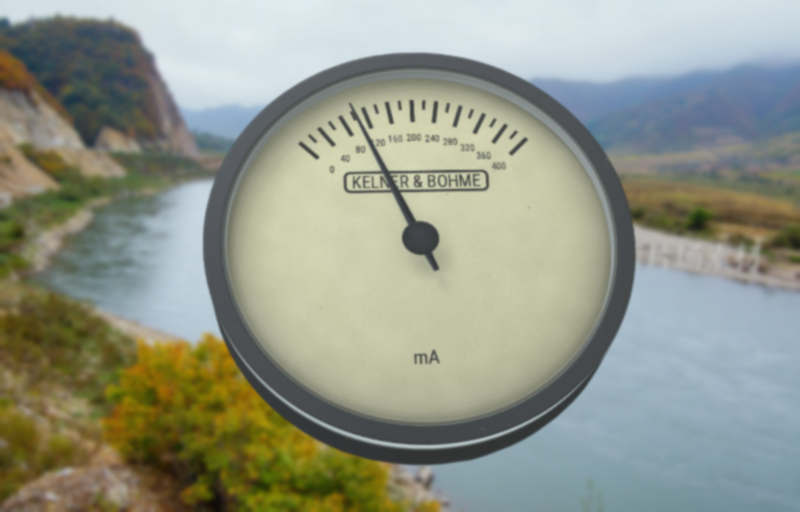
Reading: 100 mA
